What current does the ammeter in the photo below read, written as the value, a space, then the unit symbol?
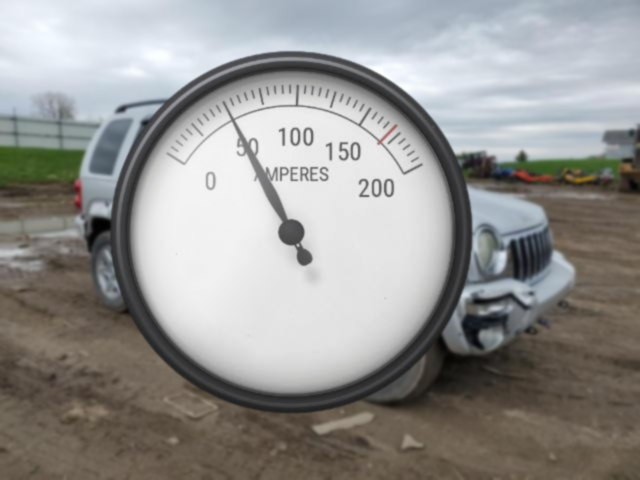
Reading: 50 A
